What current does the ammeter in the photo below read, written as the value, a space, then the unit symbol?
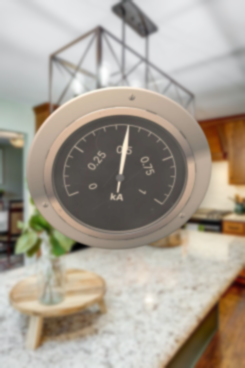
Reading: 0.5 kA
